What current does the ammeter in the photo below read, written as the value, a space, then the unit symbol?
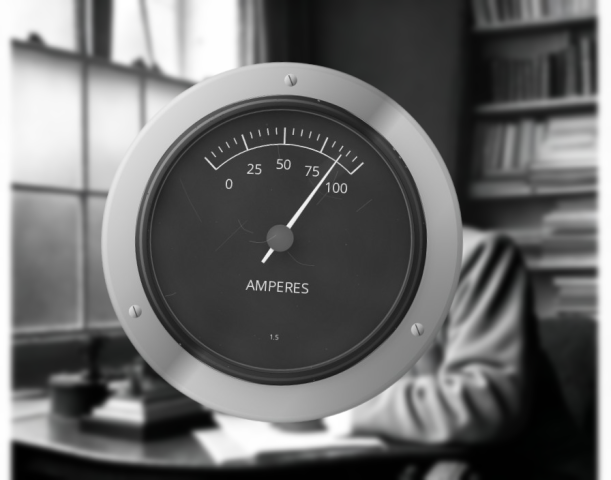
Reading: 87.5 A
